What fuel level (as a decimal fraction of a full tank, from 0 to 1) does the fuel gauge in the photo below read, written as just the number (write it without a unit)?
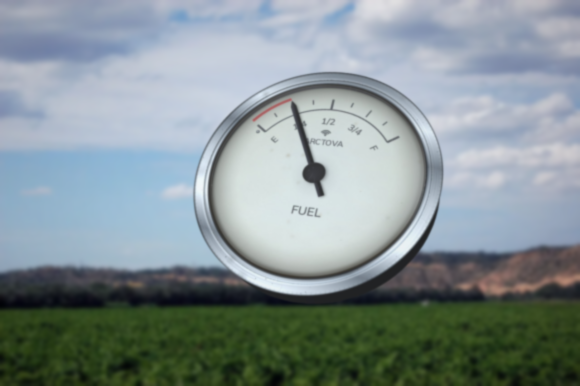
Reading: 0.25
